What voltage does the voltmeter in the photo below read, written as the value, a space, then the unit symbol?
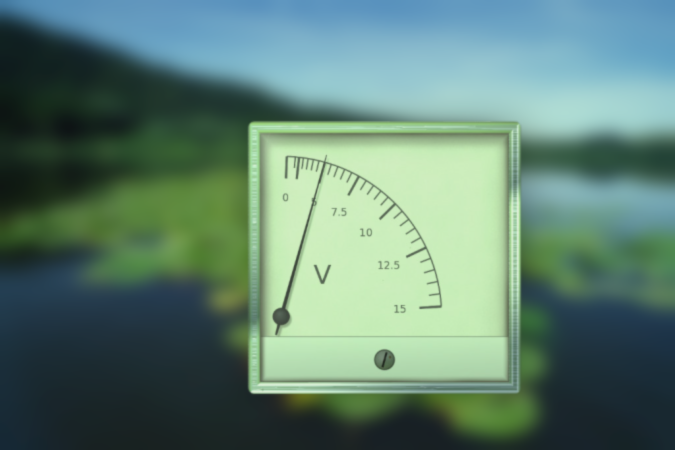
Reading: 5 V
